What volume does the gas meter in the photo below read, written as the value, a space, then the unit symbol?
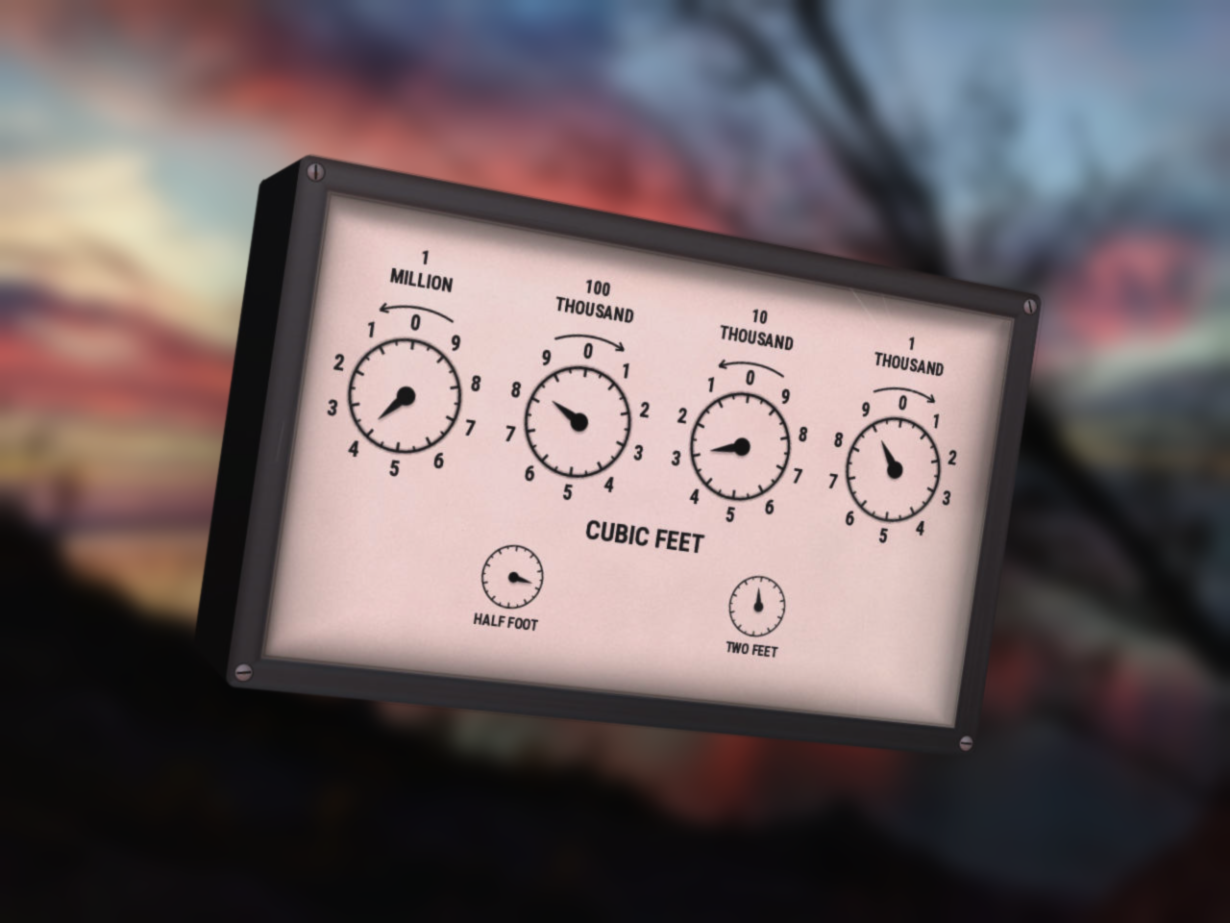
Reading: 382900 ft³
